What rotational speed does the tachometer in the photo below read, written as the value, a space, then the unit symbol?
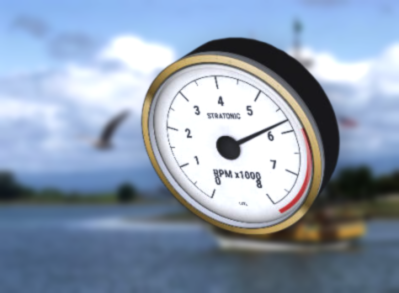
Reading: 5750 rpm
